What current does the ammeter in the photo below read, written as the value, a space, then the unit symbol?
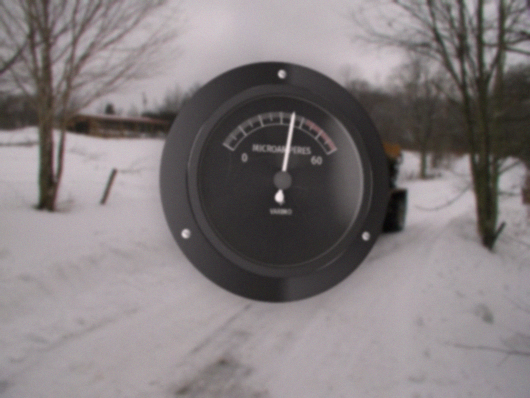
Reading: 35 µA
